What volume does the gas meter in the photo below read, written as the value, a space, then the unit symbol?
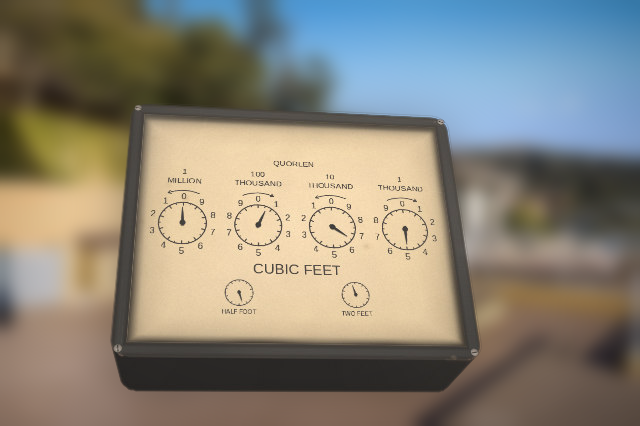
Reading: 6500 ft³
